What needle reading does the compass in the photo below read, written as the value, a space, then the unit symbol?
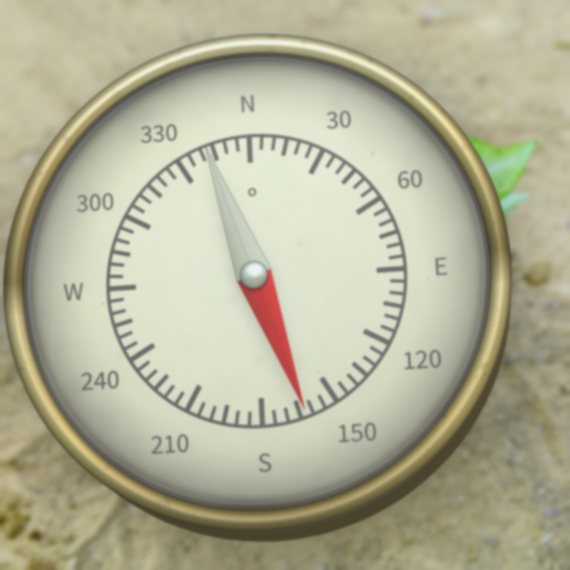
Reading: 162.5 °
